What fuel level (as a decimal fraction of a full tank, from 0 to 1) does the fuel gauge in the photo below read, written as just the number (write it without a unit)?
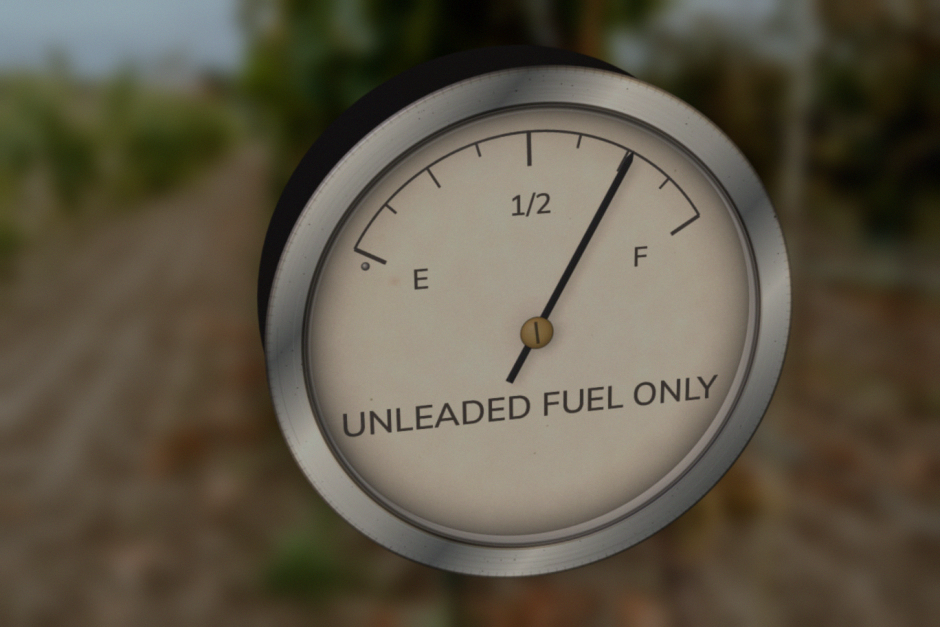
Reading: 0.75
